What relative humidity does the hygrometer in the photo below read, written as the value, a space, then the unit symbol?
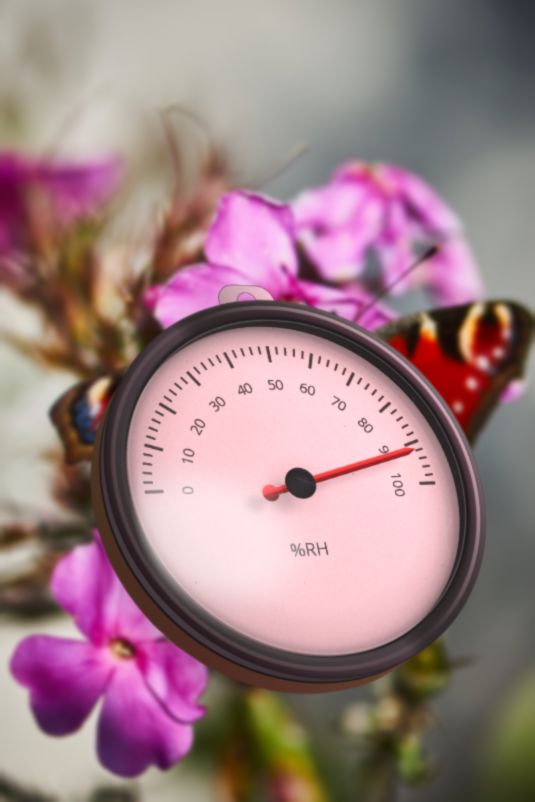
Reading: 92 %
